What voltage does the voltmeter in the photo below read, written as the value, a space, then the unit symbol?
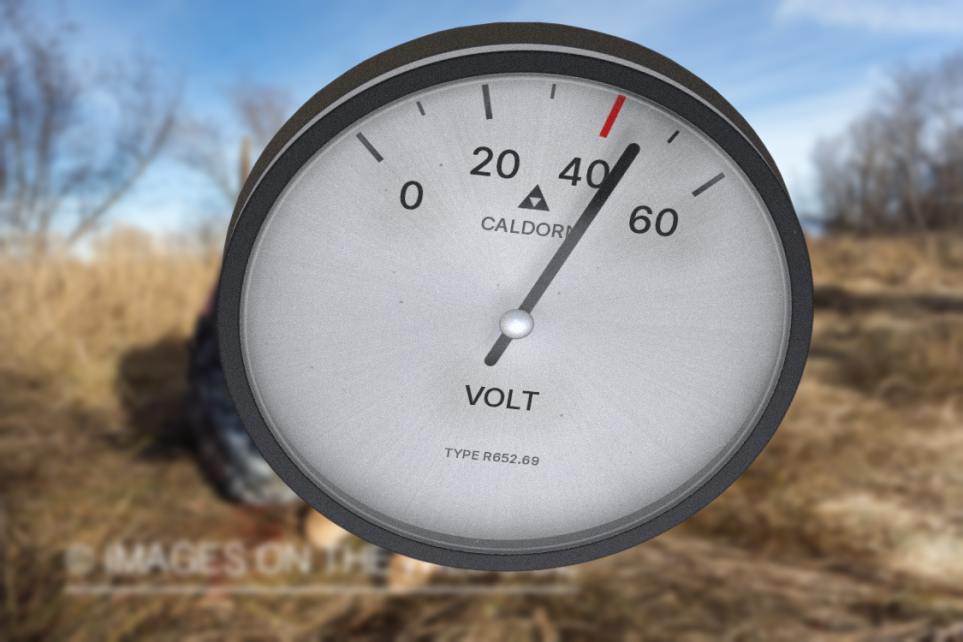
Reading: 45 V
